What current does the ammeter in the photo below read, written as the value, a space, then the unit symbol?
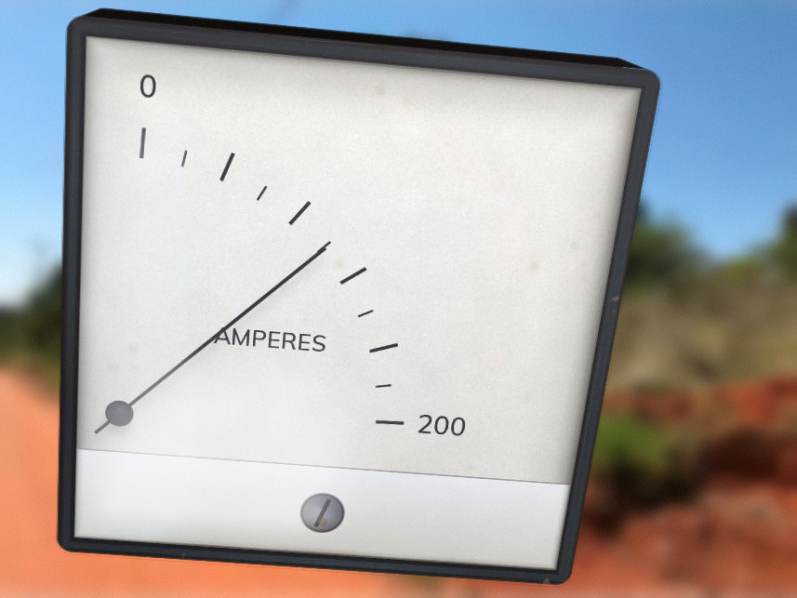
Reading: 100 A
